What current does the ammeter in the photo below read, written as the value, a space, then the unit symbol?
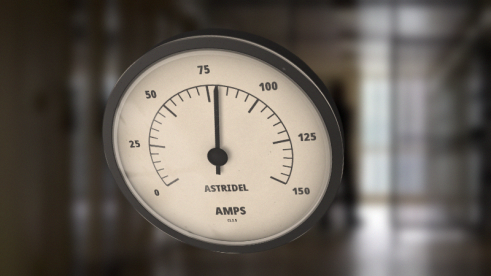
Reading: 80 A
